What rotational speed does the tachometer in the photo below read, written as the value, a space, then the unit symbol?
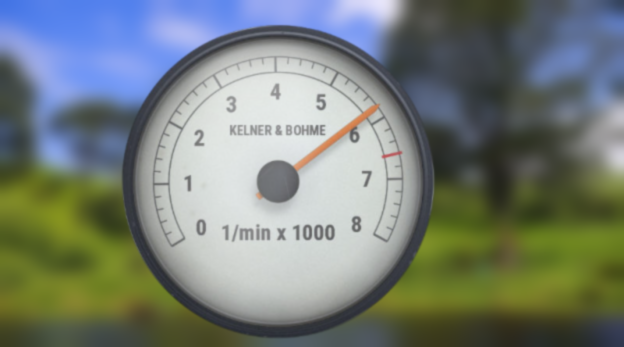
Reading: 5800 rpm
